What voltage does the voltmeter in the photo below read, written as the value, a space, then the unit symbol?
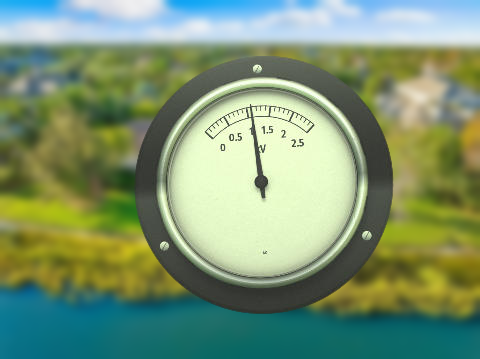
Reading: 1.1 kV
